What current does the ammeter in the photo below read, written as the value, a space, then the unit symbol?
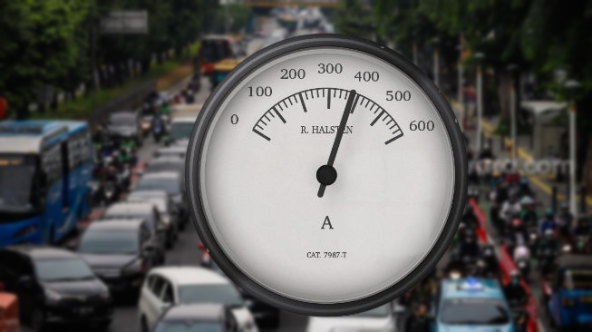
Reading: 380 A
